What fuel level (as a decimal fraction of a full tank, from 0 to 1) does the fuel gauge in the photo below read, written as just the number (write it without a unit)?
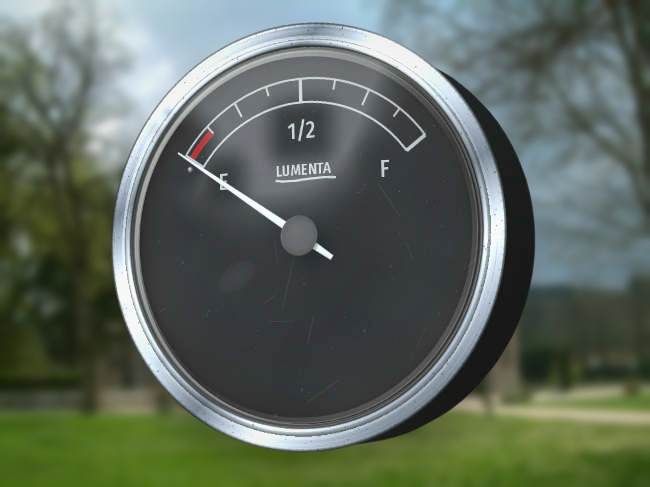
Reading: 0
